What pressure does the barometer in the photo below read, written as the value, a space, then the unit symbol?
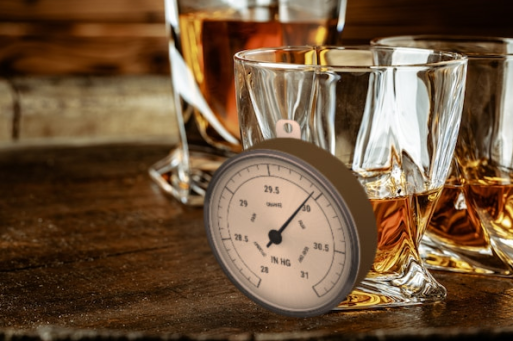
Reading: 29.95 inHg
